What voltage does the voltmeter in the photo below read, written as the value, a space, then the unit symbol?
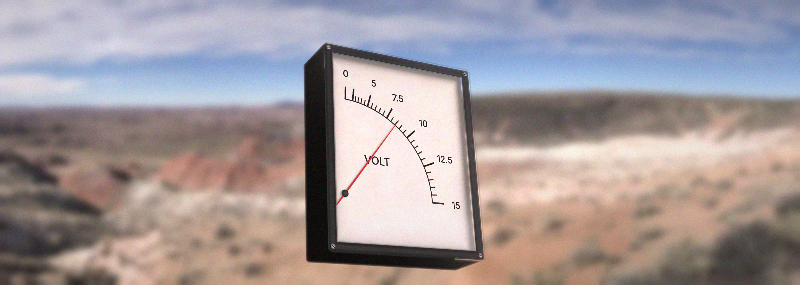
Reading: 8.5 V
